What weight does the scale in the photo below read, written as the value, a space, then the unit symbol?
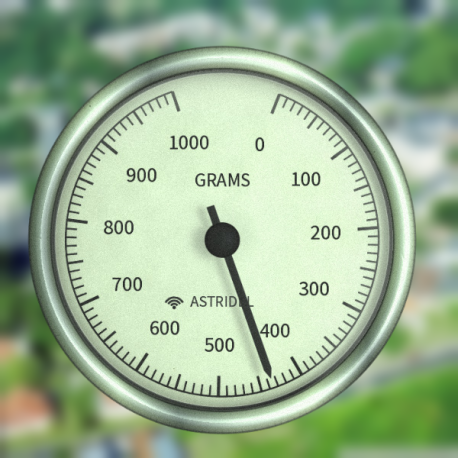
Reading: 435 g
